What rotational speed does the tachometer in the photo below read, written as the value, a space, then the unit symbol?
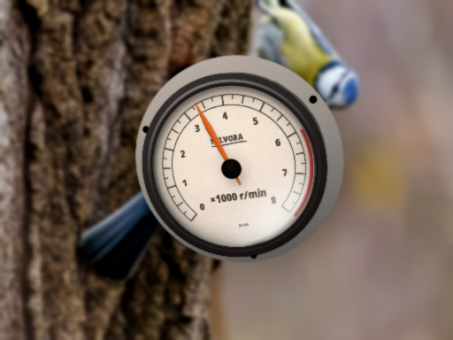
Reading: 3375 rpm
